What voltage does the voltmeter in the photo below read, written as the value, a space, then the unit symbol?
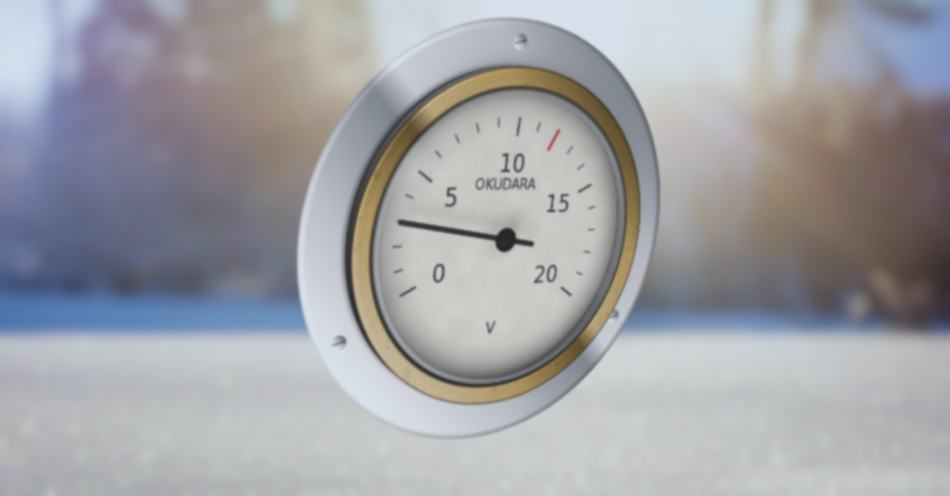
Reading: 3 V
